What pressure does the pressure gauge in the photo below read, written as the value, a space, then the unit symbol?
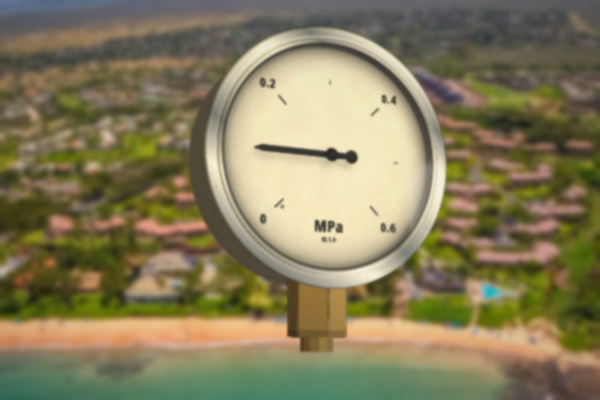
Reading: 0.1 MPa
